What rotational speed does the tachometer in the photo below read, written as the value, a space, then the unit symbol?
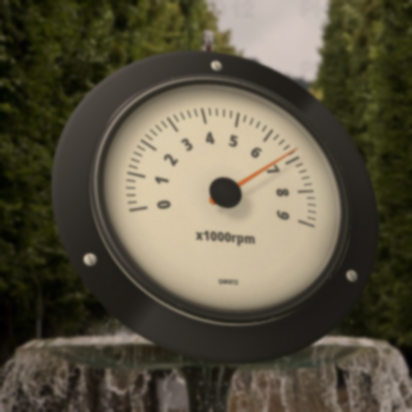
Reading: 6800 rpm
